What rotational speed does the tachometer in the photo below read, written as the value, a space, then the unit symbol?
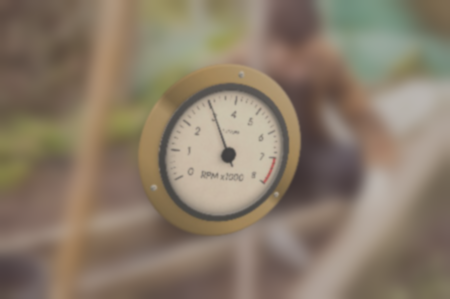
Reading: 3000 rpm
